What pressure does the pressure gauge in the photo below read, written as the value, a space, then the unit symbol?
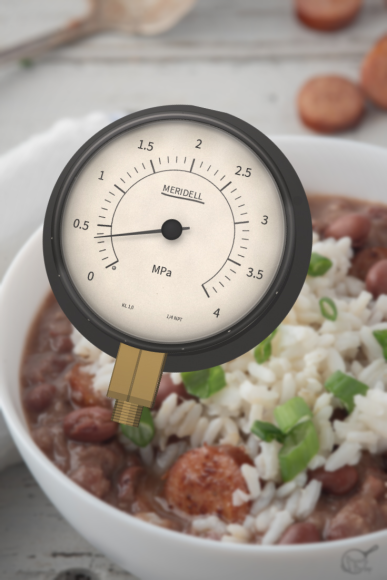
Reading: 0.35 MPa
